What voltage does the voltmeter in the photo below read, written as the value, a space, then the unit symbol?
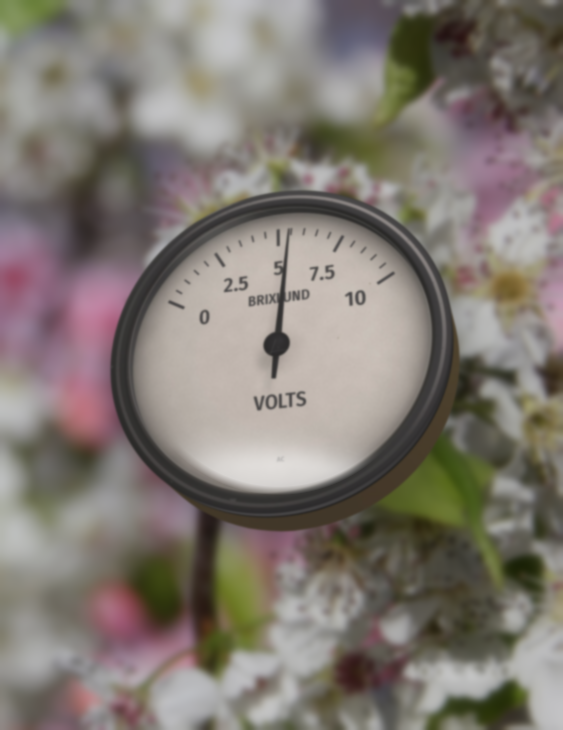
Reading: 5.5 V
